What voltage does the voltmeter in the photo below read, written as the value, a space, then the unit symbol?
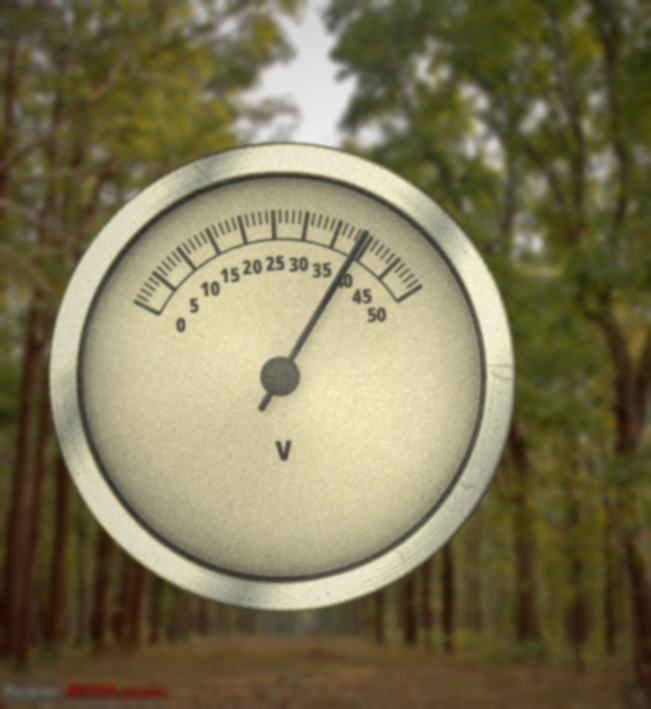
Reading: 39 V
